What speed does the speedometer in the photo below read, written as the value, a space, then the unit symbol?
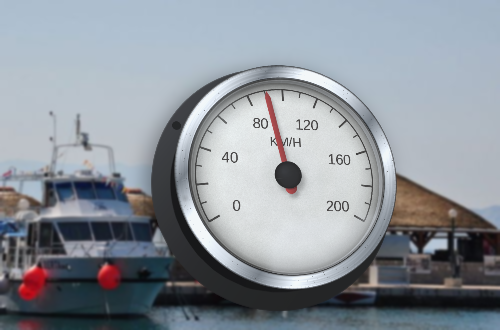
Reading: 90 km/h
